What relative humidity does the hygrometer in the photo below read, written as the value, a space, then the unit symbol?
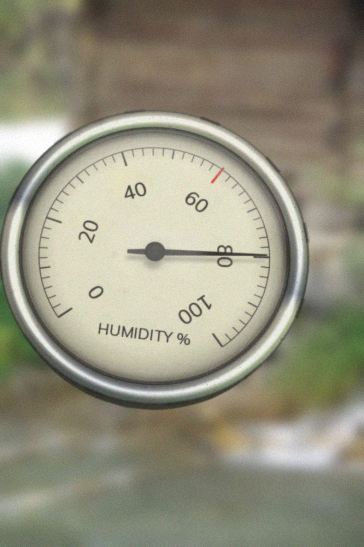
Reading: 80 %
